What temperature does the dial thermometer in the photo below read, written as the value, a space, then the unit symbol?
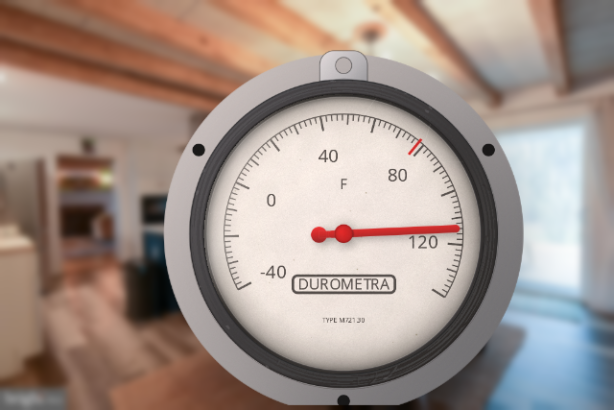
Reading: 114 °F
